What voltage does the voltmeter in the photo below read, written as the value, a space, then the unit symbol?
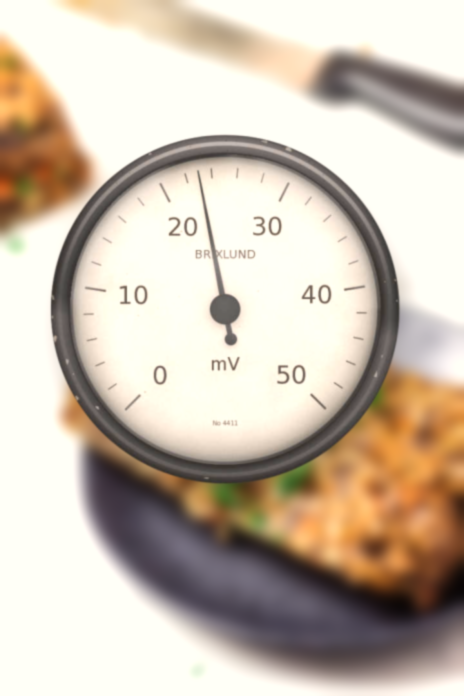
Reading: 23 mV
